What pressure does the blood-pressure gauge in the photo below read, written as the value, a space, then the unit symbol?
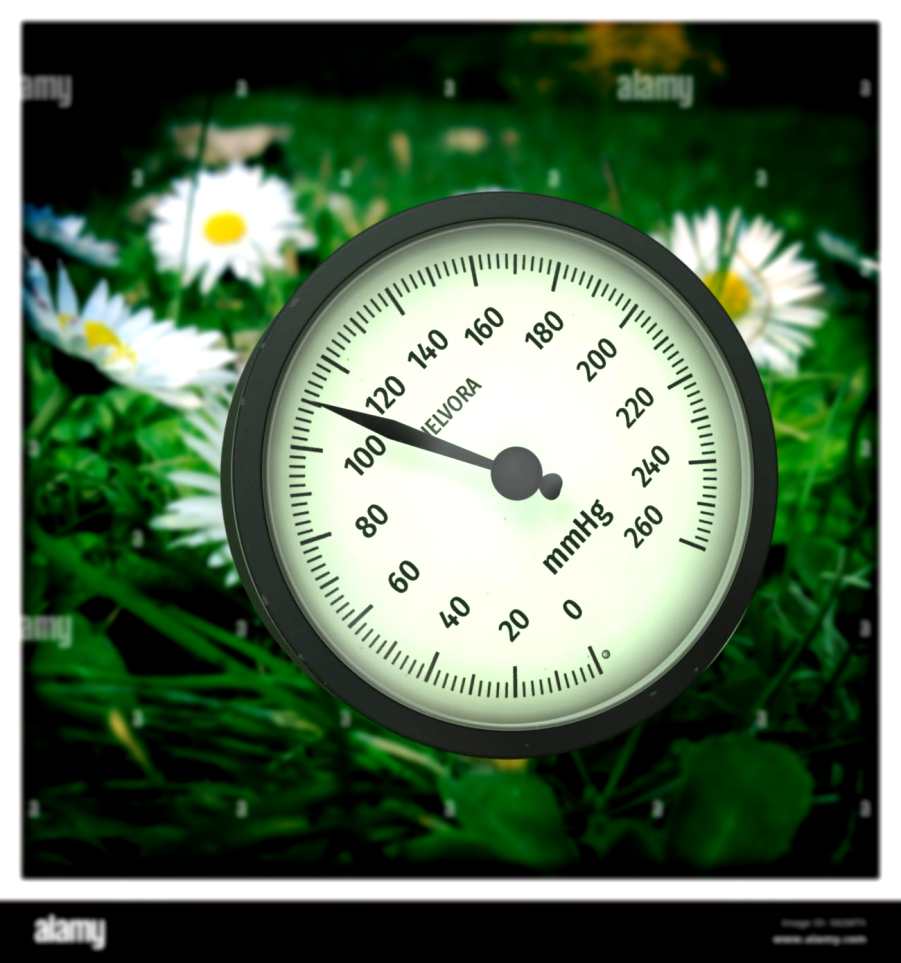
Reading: 110 mmHg
